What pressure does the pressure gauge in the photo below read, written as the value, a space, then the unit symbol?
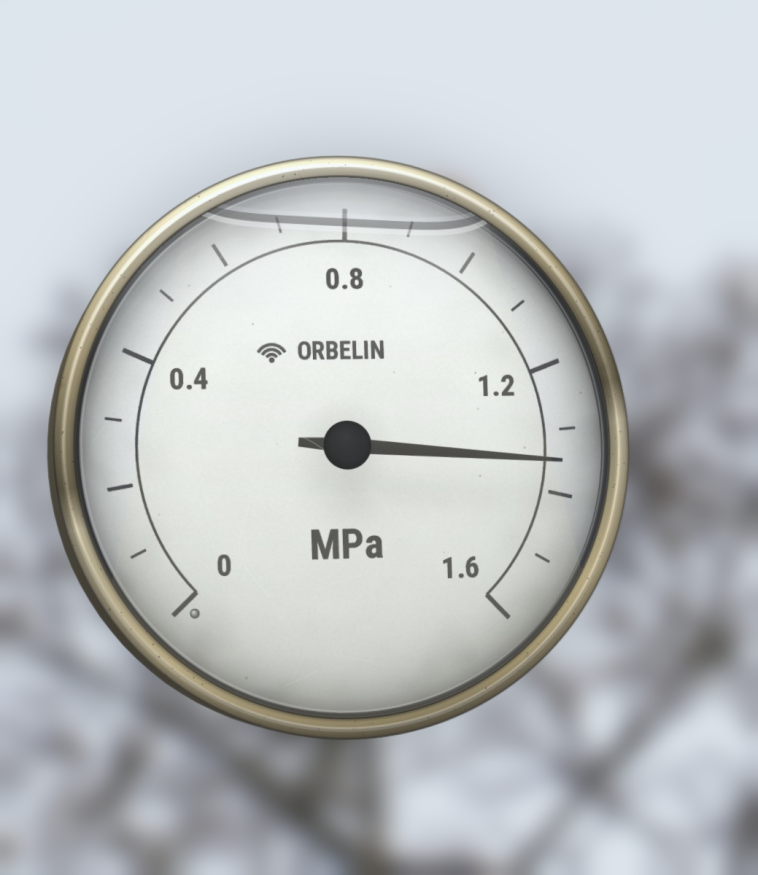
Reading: 1.35 MPa
